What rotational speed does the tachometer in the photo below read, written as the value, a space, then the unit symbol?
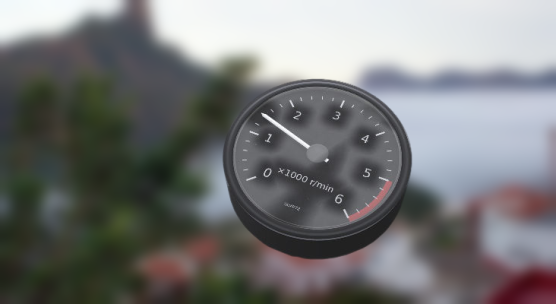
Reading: 1400 rpm
